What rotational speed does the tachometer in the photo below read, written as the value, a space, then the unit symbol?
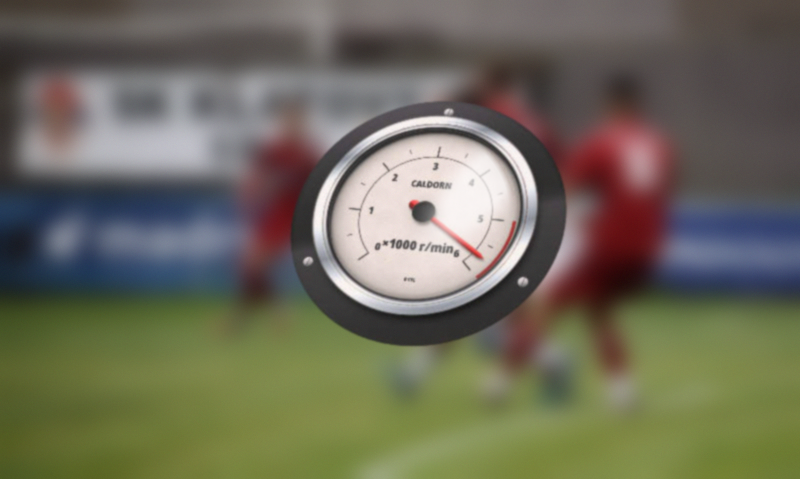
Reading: 5750 rpm
